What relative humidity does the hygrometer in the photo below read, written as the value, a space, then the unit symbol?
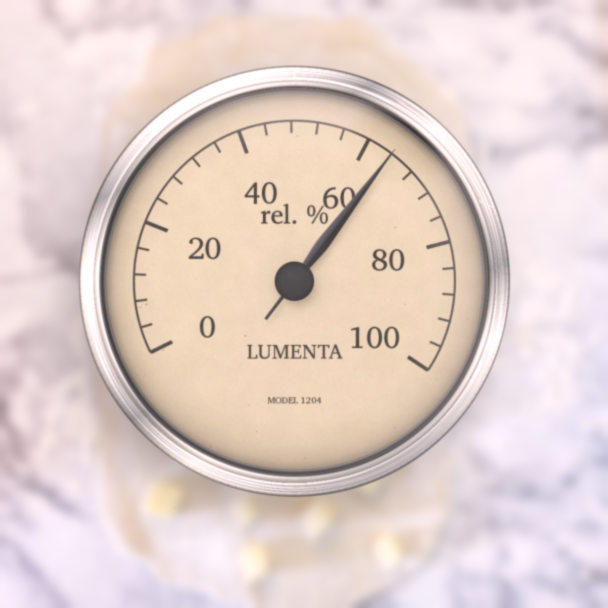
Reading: 64 %
